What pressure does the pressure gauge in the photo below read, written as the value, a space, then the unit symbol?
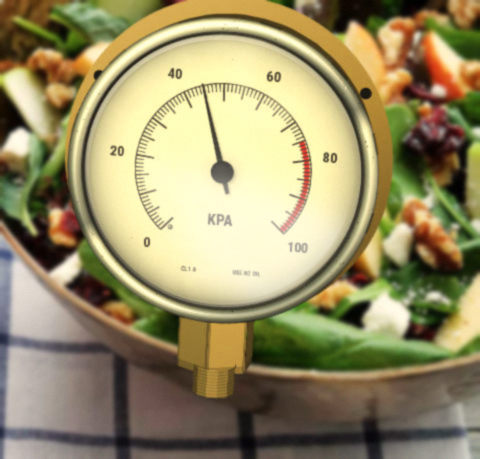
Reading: 45 kPa
